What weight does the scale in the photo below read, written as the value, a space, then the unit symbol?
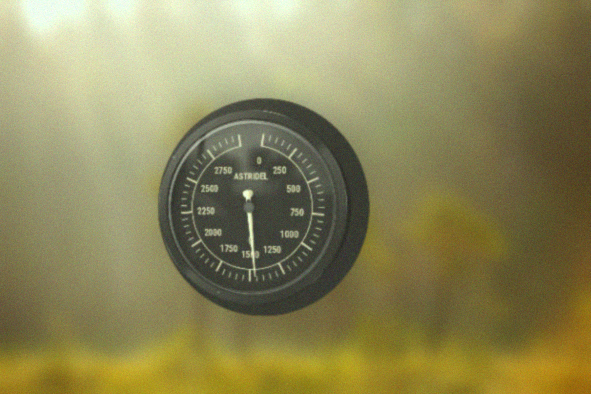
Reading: 1450 g
